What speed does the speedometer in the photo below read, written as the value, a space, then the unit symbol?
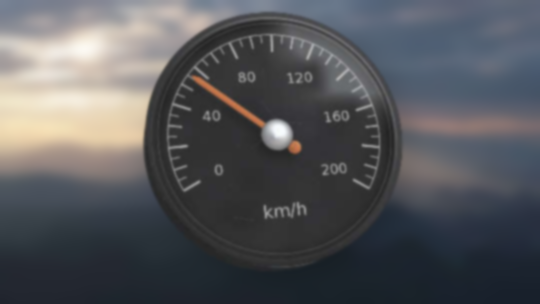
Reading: 55 km/h
